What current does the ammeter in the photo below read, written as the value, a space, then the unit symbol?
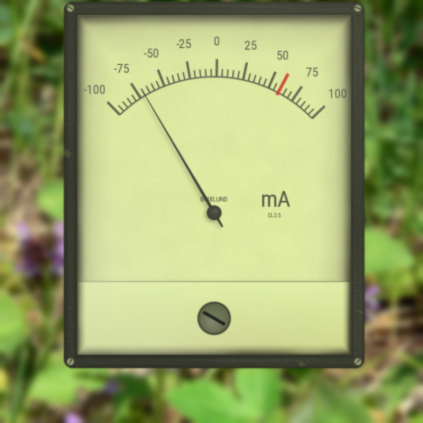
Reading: -70 mA
